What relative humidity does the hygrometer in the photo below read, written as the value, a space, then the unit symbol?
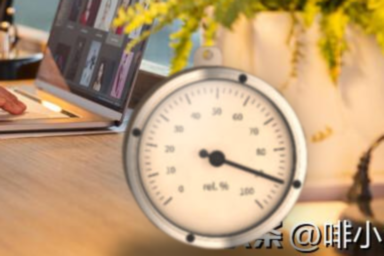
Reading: 90 %
